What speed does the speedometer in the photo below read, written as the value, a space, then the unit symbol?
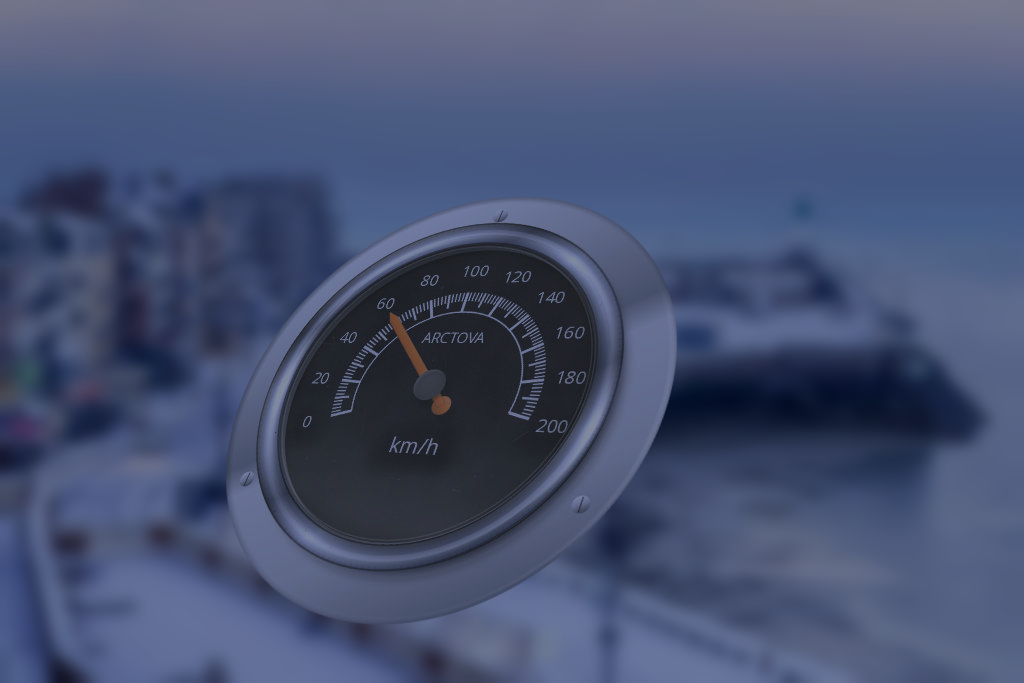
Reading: 60 km/h
